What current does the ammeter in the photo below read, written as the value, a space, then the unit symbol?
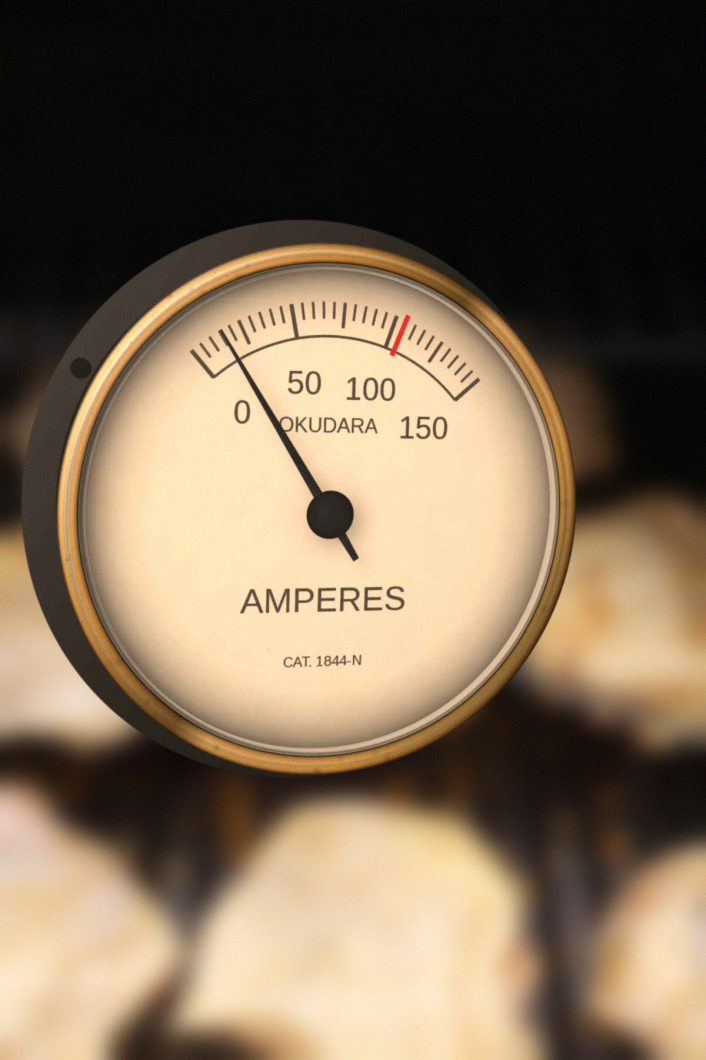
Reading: 15 A
